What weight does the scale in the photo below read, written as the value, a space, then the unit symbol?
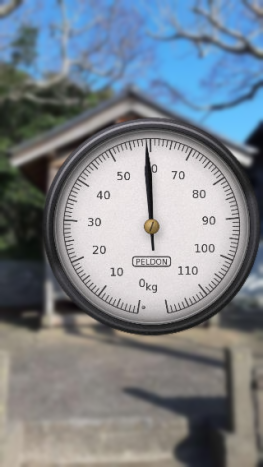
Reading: 59 kg
